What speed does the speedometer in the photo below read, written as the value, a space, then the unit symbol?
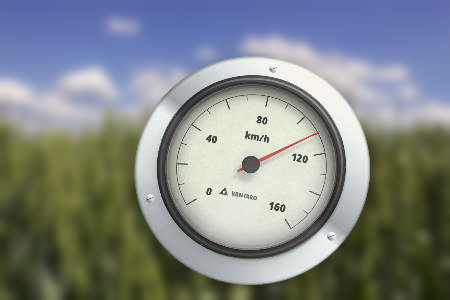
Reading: 110 km/h
